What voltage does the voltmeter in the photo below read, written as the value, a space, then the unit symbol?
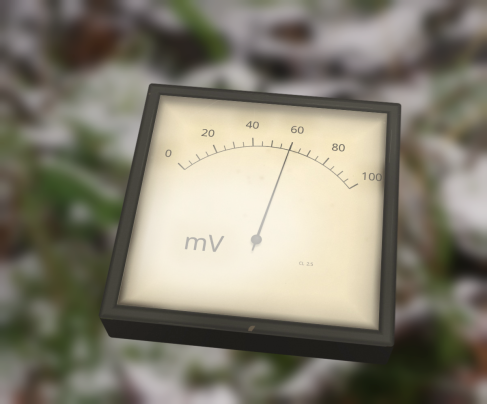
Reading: 60 mV
